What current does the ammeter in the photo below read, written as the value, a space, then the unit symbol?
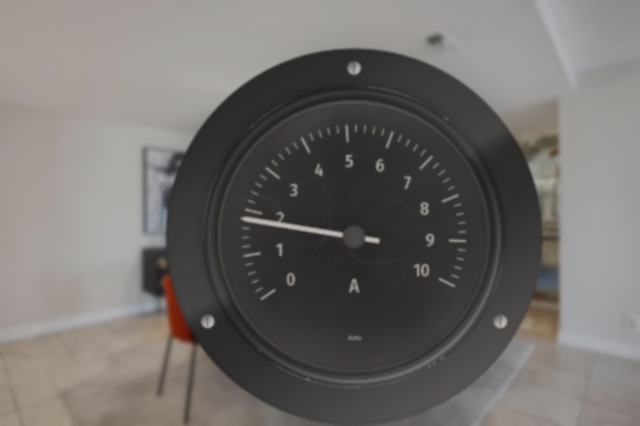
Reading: 1.8 A
